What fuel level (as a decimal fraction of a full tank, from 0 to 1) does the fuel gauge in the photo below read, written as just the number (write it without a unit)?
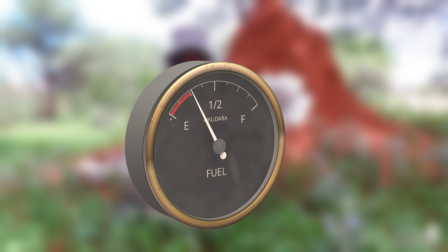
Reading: 0.25
